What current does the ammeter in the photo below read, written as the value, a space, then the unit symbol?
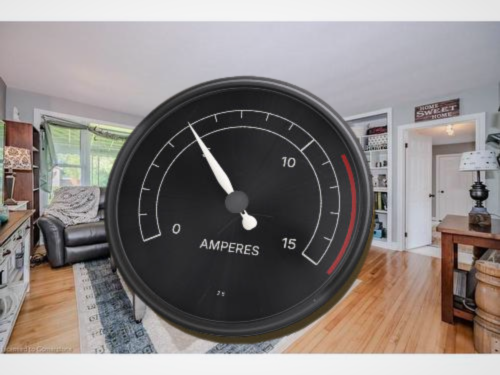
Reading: 5 A
